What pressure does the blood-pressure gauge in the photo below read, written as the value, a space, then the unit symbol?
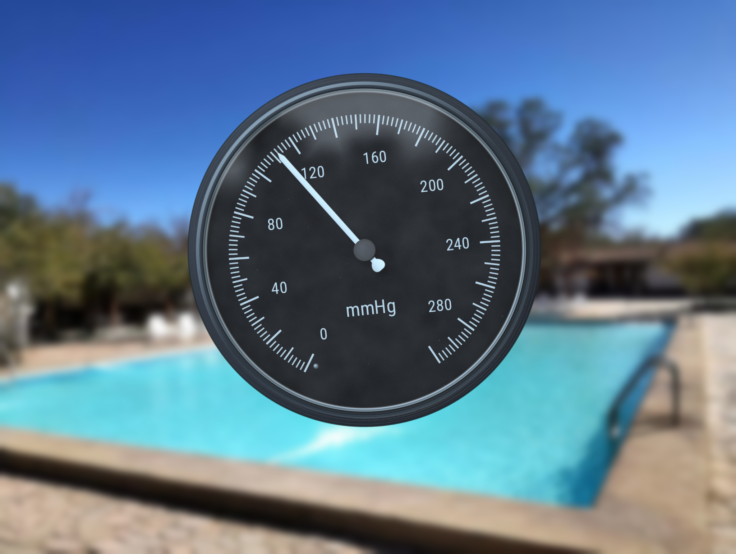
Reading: 112 mmHg
